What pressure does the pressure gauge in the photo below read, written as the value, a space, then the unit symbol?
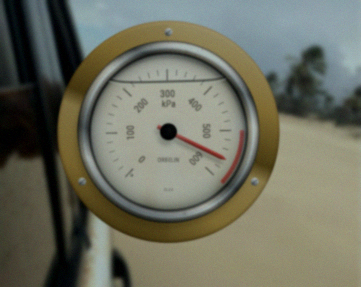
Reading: 560 kPa
